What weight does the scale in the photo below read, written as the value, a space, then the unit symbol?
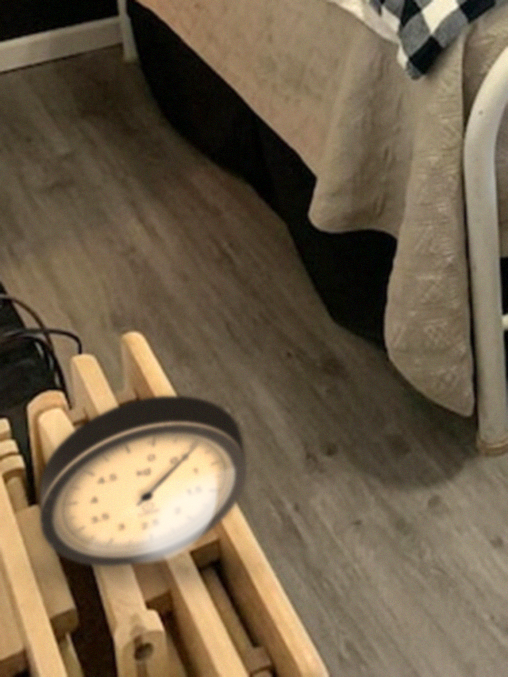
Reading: 0.5 kg
